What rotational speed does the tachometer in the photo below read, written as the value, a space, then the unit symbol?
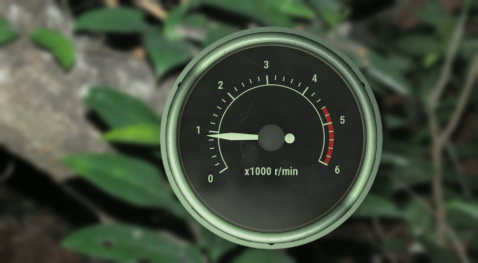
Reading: 900 rpm
